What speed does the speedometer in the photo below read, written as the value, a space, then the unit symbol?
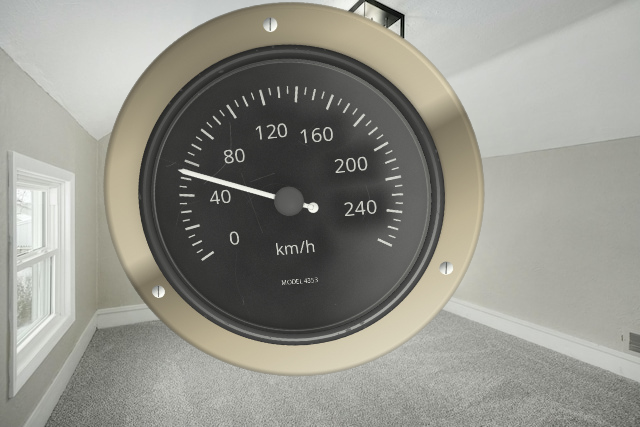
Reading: 55 km/h
